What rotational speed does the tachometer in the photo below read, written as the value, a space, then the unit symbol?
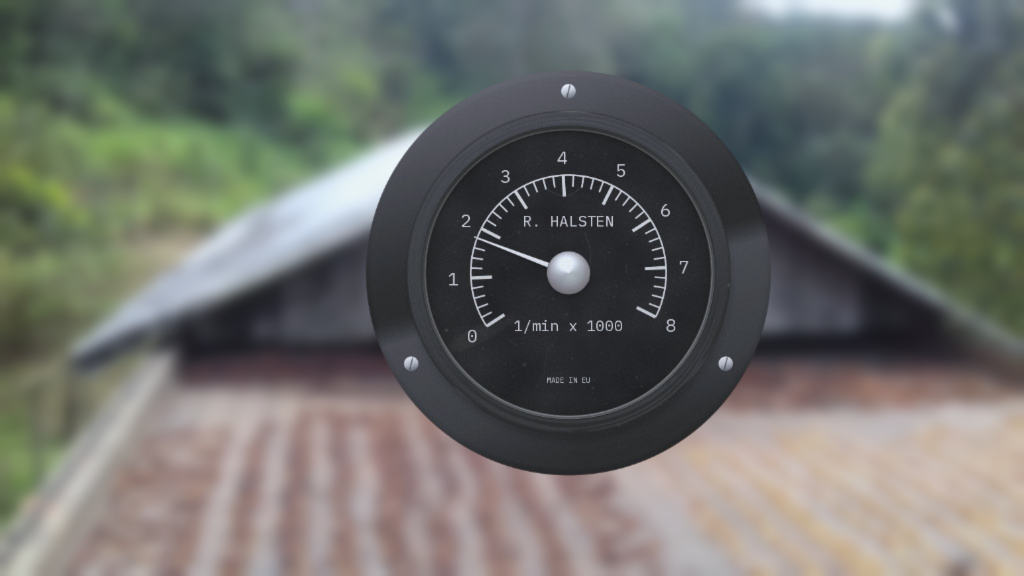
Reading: 1800 rpm
